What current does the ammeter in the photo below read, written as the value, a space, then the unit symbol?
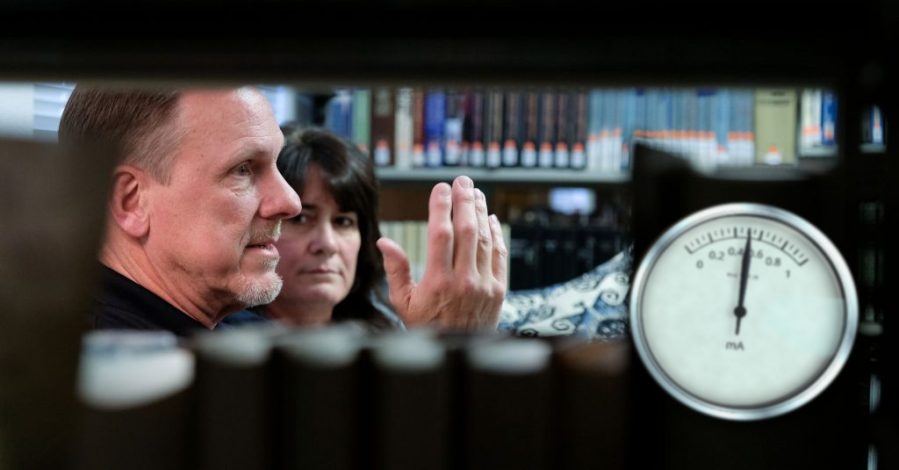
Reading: 0.5 mA
